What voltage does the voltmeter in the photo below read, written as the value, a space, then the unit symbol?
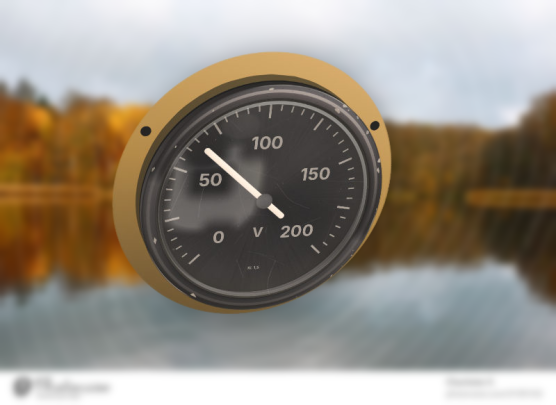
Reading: 65 V
